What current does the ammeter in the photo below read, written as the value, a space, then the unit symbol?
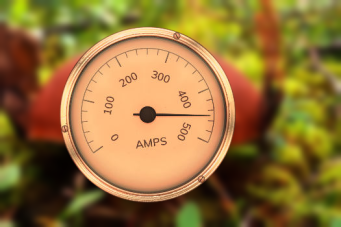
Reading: 450 A
